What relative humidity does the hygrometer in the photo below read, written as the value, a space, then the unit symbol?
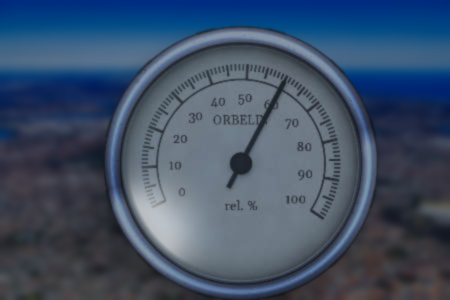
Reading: 60 %
